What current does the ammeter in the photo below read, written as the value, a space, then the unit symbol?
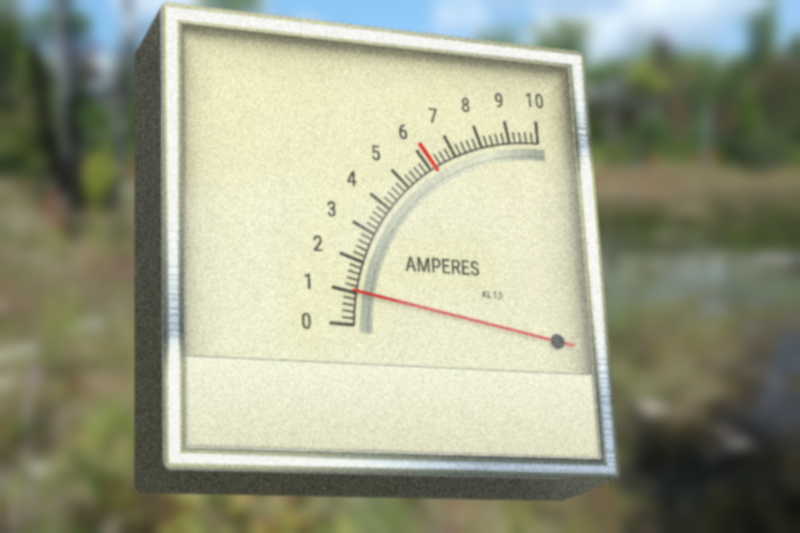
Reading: 1 A
